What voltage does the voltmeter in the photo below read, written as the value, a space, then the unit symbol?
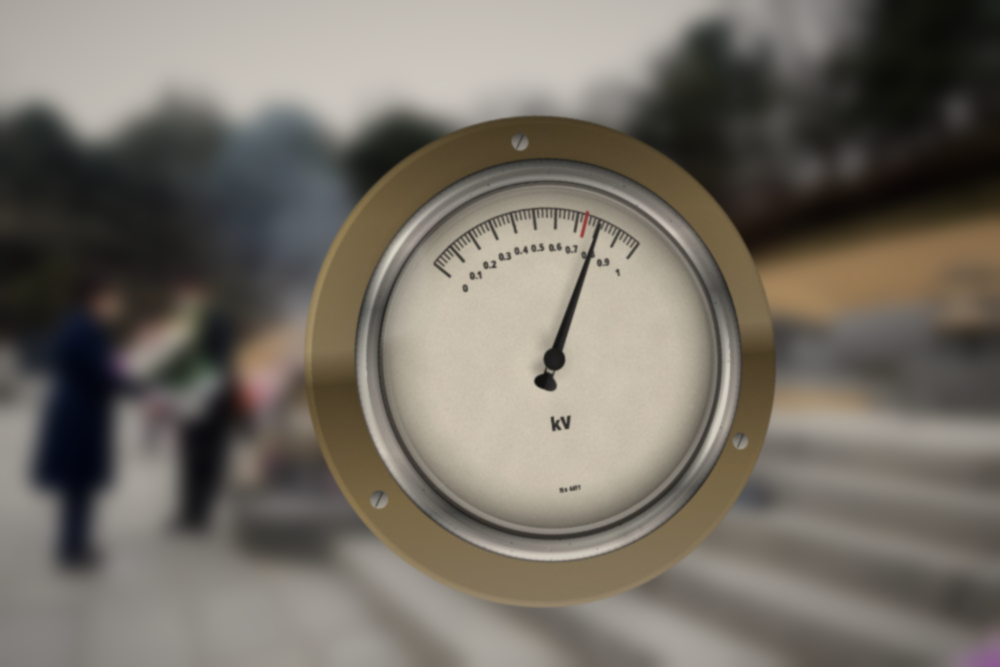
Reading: 0.8 kV
